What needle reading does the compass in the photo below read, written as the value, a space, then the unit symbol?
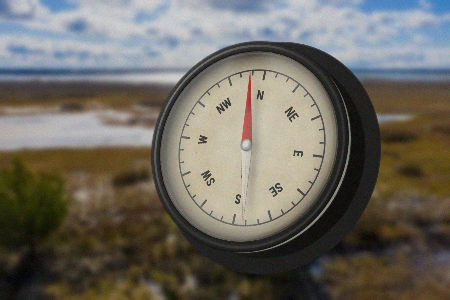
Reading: 350 °
